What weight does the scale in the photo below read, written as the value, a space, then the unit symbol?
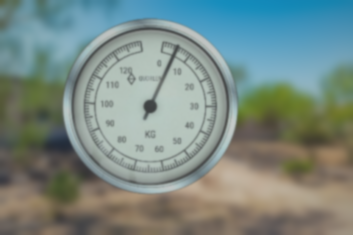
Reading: 5 kg
